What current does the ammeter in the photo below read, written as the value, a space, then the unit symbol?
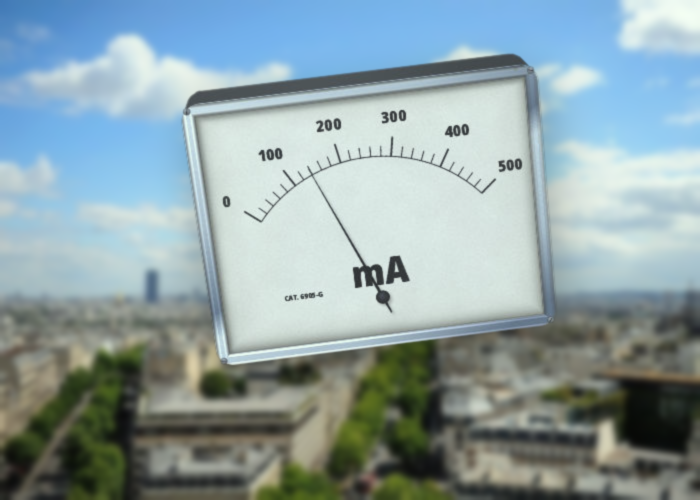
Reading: 140 mA
